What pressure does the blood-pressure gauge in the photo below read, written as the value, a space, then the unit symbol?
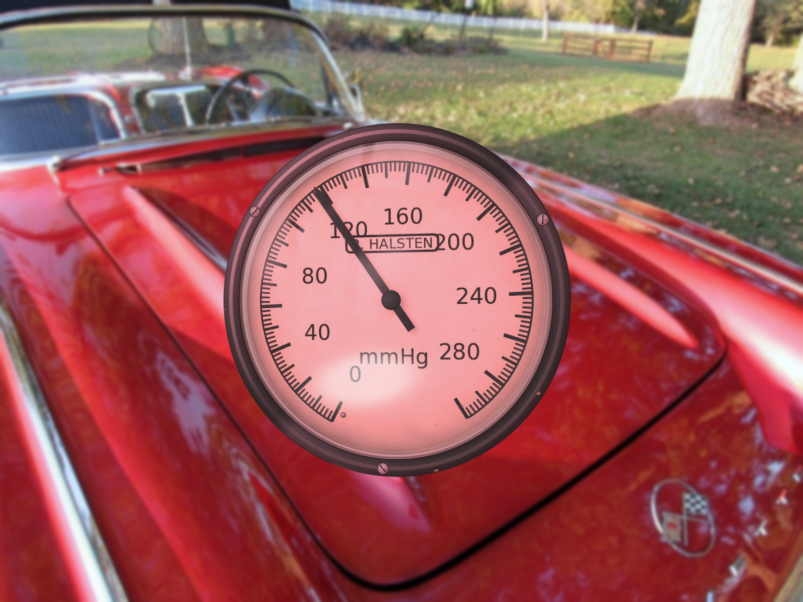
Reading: 118 mmHg
